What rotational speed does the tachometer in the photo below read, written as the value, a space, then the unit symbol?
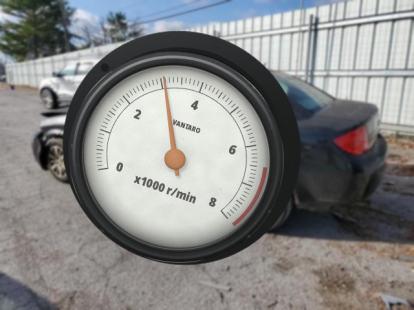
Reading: 3100 rpm
